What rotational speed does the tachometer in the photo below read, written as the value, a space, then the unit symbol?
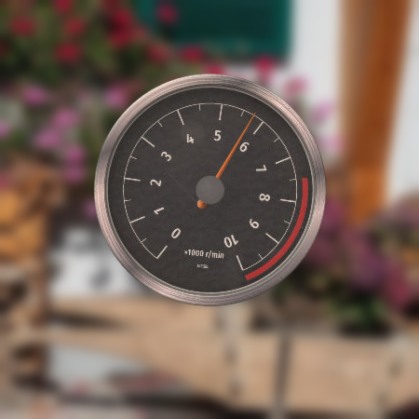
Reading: 5750 rpm
